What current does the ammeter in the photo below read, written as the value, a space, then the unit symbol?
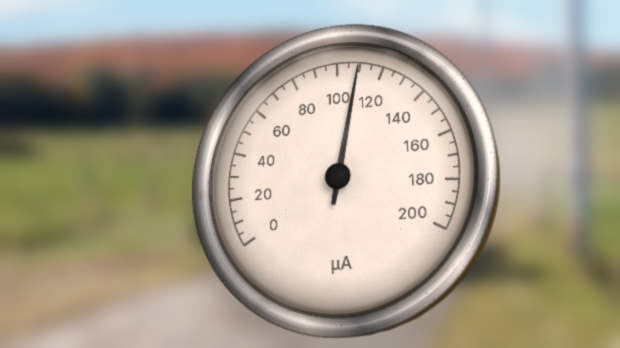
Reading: 110 µA
